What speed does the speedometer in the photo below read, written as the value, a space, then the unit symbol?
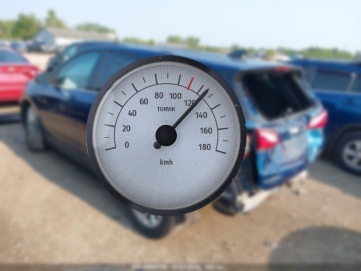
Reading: 125 km/h
